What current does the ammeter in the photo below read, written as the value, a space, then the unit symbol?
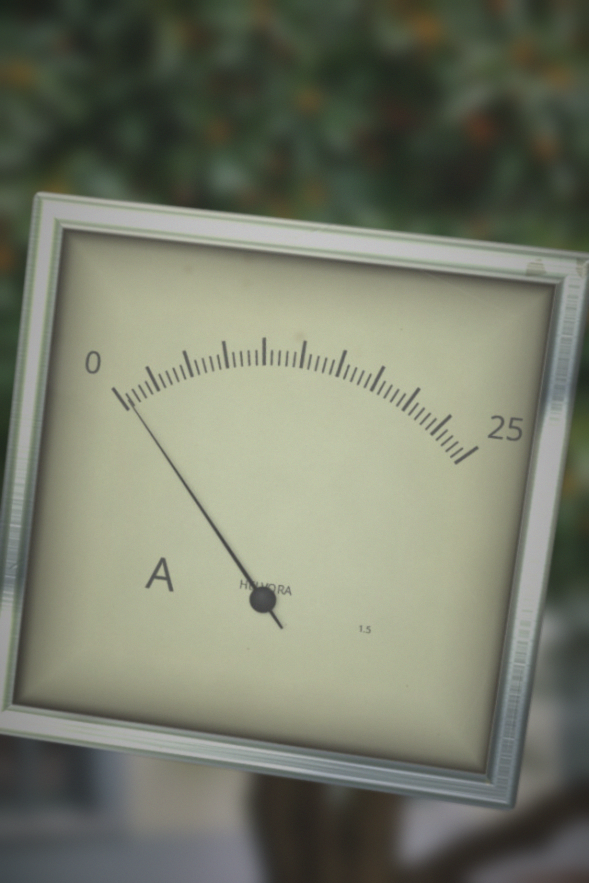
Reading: 0.5 A
